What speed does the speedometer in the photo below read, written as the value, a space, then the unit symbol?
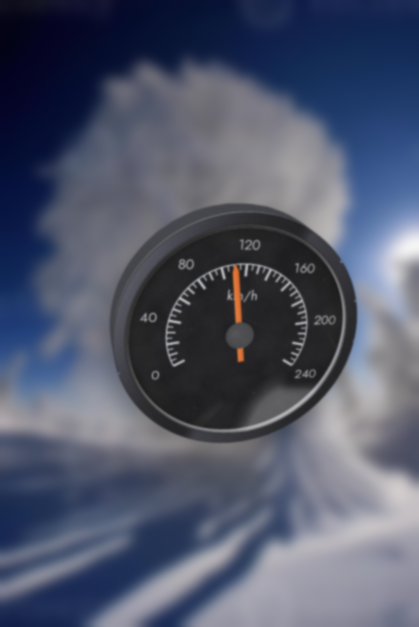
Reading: 110 km/h
